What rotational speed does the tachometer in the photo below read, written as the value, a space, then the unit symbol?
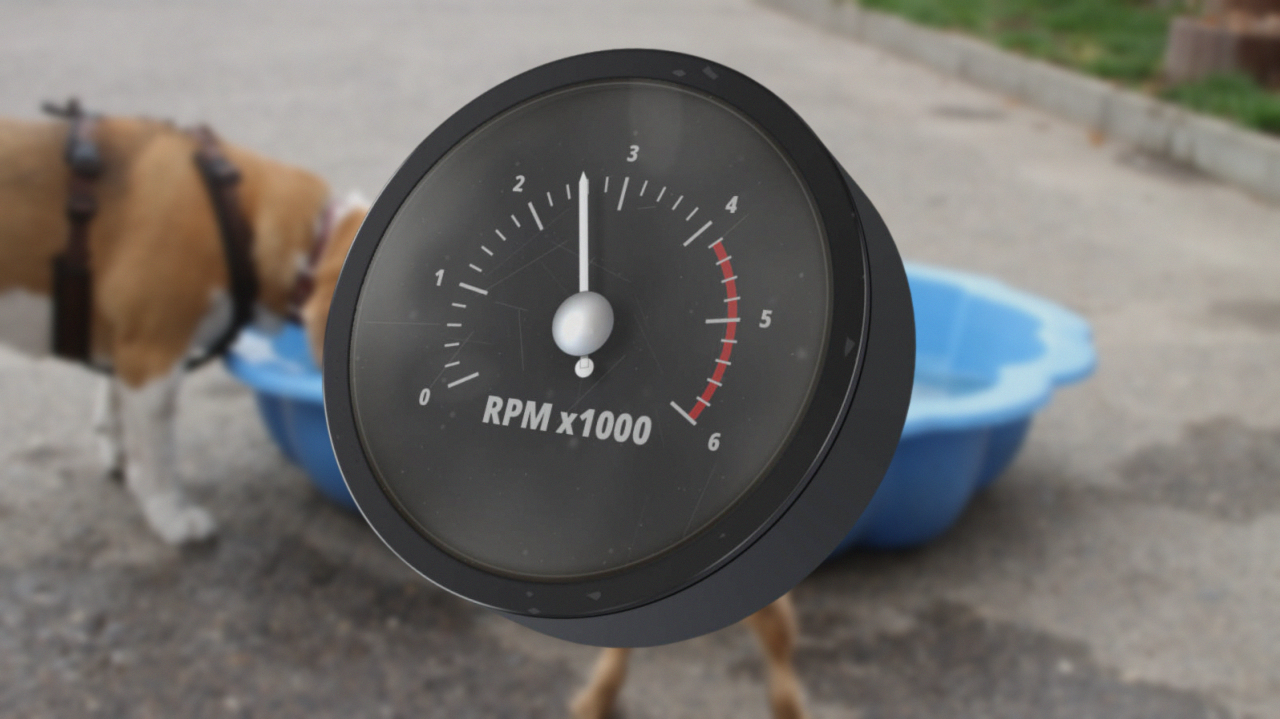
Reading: 2600 rpm
